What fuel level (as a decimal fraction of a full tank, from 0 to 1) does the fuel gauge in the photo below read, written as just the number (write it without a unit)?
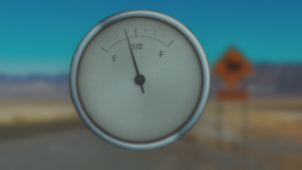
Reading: 0.375
